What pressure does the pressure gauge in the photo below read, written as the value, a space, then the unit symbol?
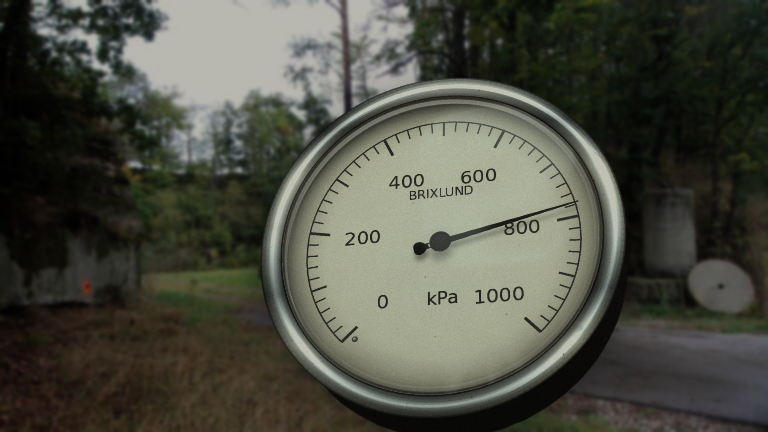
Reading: 780 kPa
